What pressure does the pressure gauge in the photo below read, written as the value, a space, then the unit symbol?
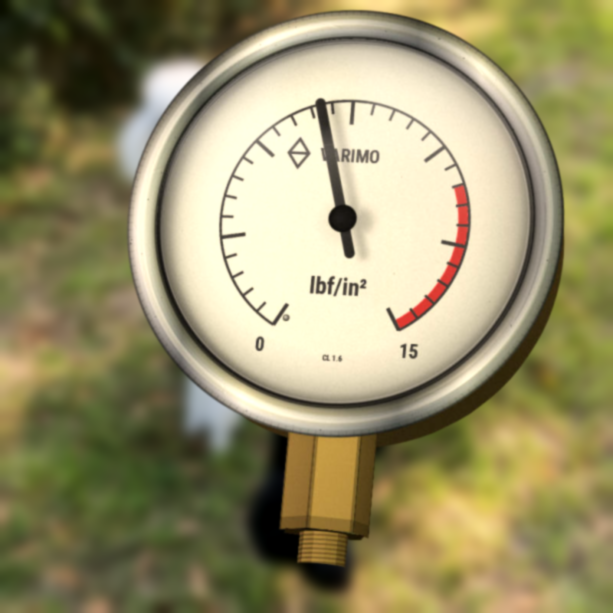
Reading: 6.75 psi
